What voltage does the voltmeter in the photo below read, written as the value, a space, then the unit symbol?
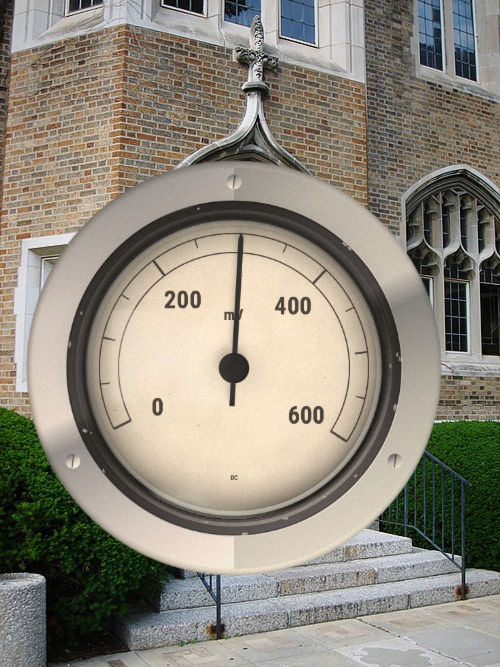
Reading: 300 mV
